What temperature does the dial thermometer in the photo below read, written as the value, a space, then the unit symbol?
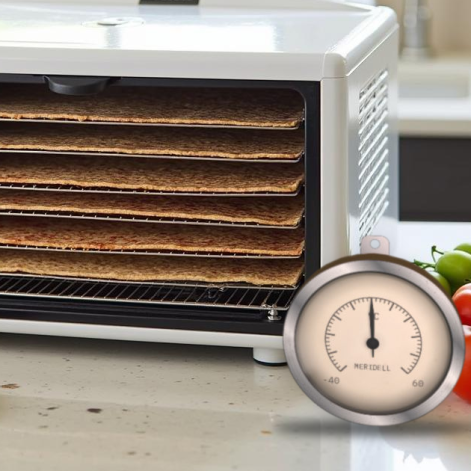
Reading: 10 °C
